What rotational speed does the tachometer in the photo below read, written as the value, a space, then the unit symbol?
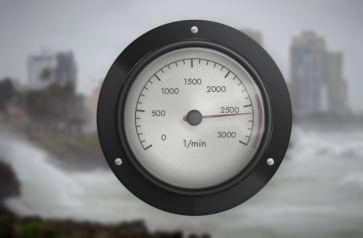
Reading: 2600 rpm
